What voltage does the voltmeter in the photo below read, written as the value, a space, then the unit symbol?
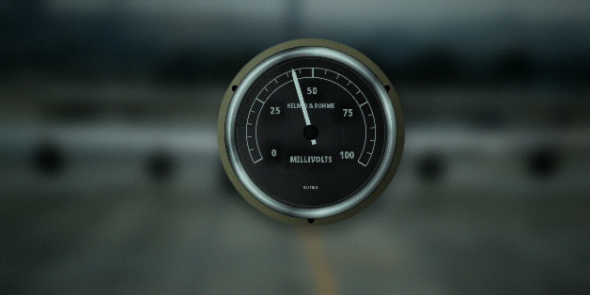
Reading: 42.5 mV
